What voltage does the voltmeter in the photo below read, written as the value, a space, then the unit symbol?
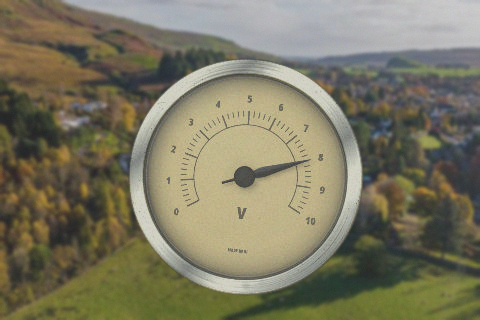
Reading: 8 V
